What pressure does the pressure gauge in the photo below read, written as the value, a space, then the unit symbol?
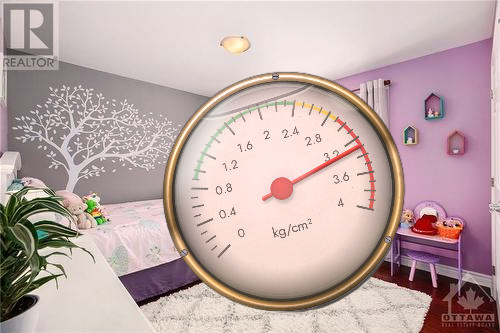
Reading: 3.3 kg/cm²
